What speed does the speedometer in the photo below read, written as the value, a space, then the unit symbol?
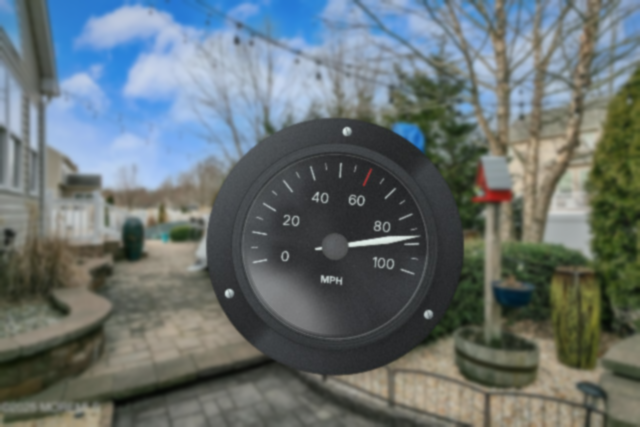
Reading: 87.5 mph
